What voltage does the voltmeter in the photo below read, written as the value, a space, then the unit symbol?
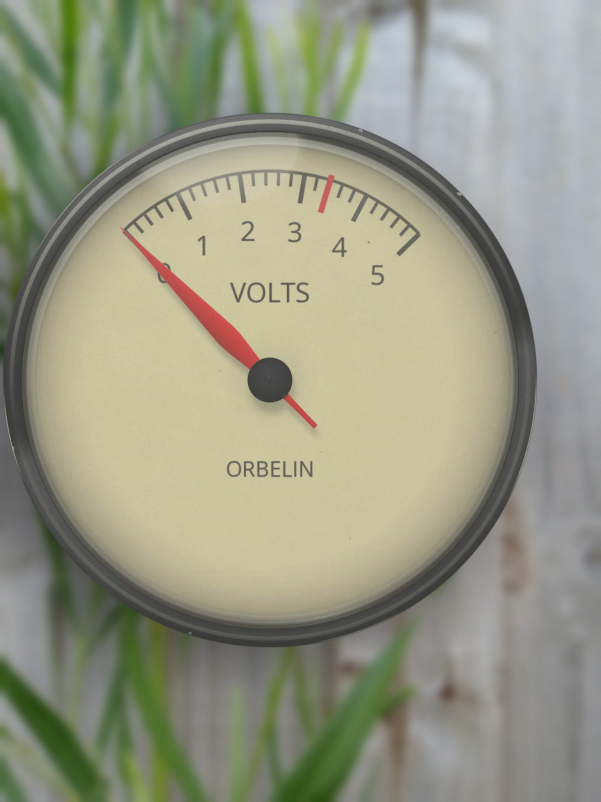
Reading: 0 V
